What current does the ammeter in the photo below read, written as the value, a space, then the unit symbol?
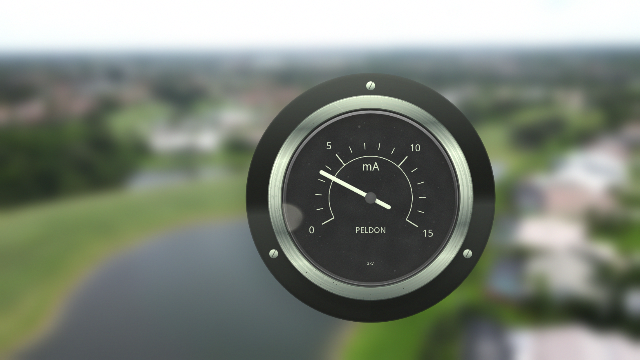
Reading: 3.5 mA
